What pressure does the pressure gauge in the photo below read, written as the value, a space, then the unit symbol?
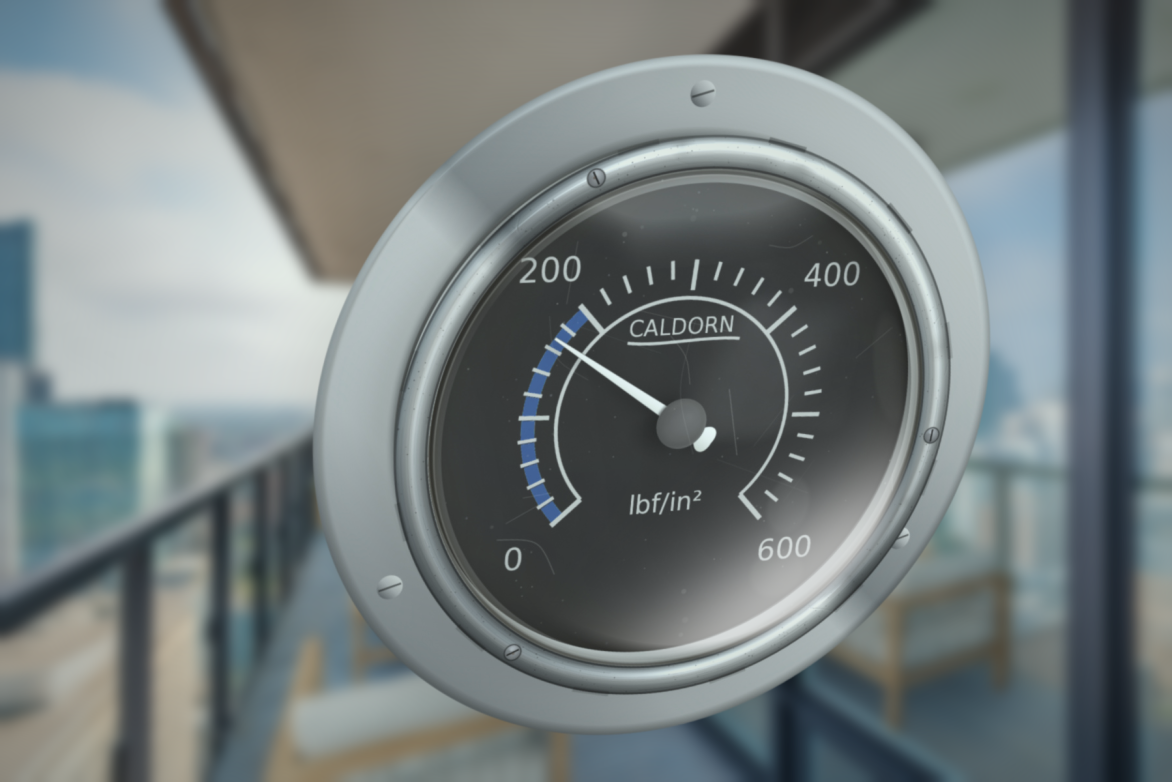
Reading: 170 psi
